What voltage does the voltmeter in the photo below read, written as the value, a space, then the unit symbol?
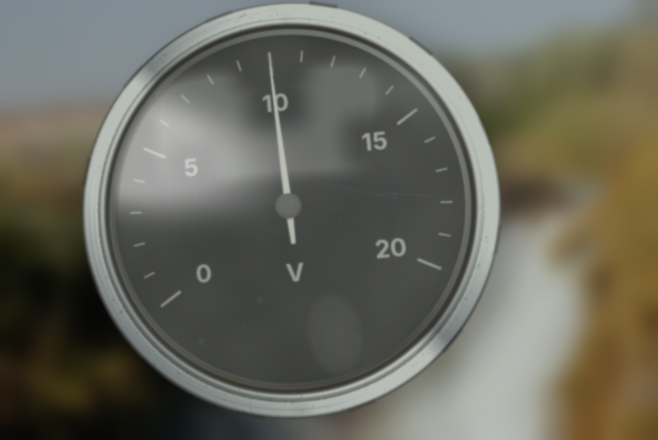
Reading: 10 V
